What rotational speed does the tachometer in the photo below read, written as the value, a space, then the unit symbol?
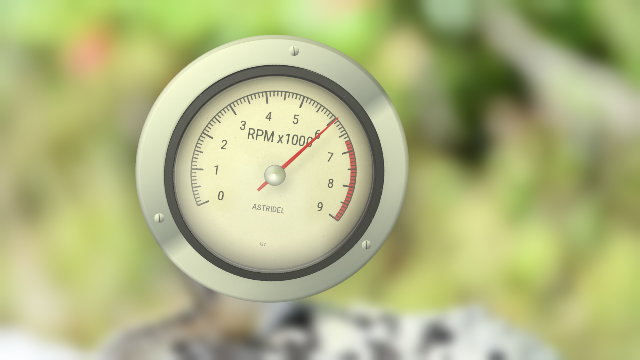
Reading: 6000 rpm
